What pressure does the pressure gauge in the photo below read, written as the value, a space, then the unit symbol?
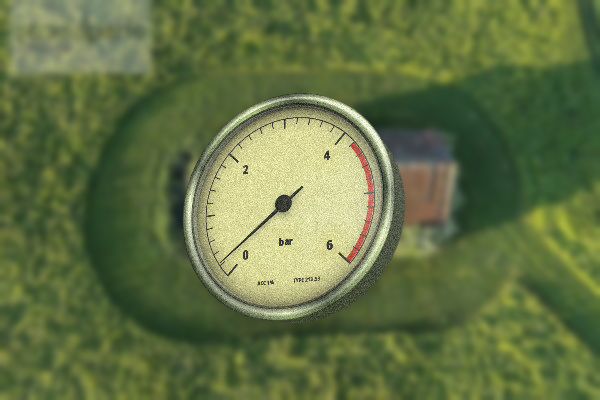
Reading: 0.2 bar
